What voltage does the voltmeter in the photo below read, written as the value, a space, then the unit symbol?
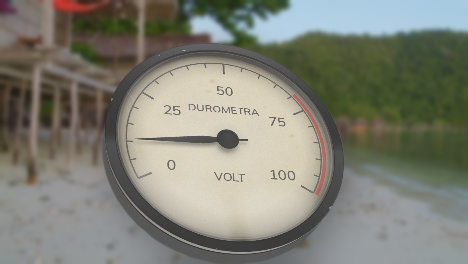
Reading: 10 V
